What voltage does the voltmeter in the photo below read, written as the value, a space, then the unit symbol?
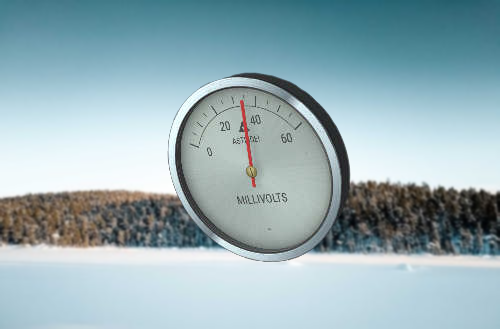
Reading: 35 mV
